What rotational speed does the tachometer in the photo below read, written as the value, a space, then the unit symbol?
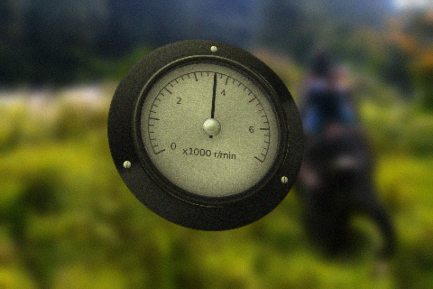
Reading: 3600 rpm
